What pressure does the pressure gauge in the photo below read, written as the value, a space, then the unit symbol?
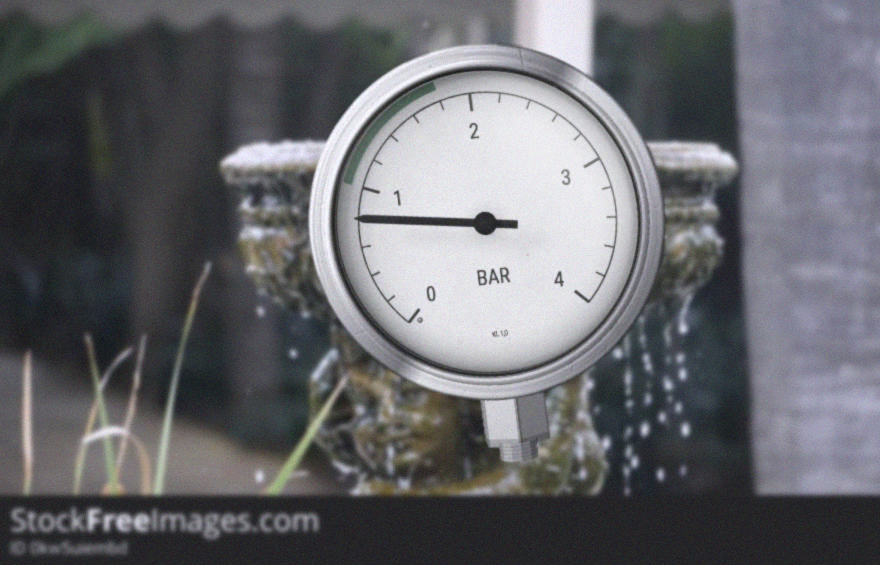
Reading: 0.8 bar
